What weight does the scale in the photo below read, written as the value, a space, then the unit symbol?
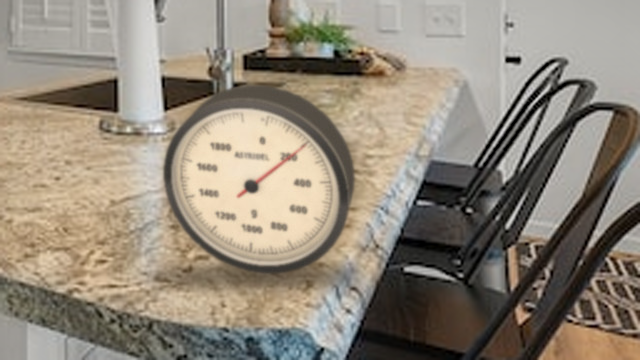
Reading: 200 g
